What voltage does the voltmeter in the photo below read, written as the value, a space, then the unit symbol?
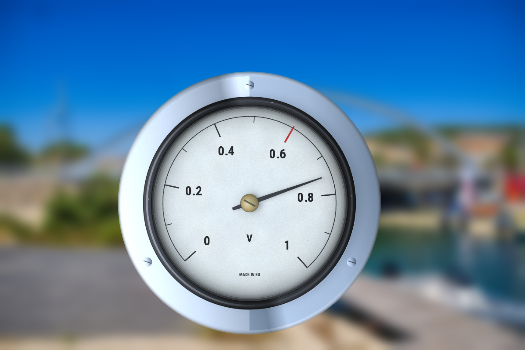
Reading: 0.75 V
